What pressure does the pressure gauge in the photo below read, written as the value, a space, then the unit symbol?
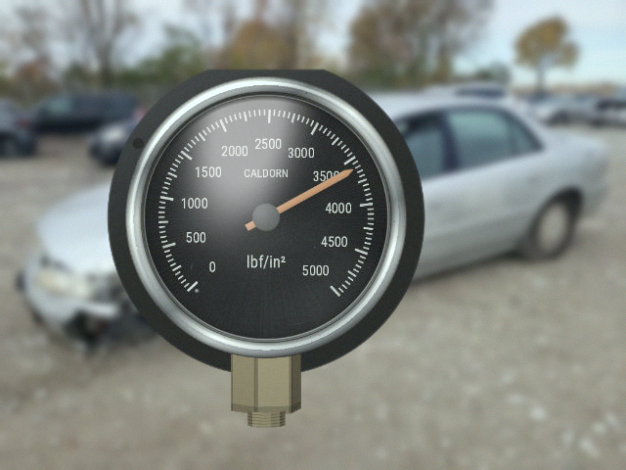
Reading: 3600 psi
